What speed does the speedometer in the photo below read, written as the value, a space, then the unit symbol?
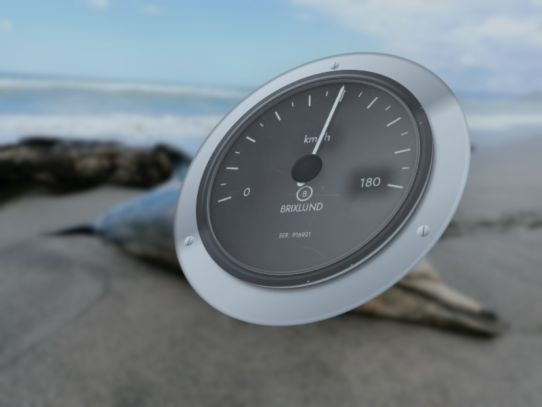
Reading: 100 km/h
